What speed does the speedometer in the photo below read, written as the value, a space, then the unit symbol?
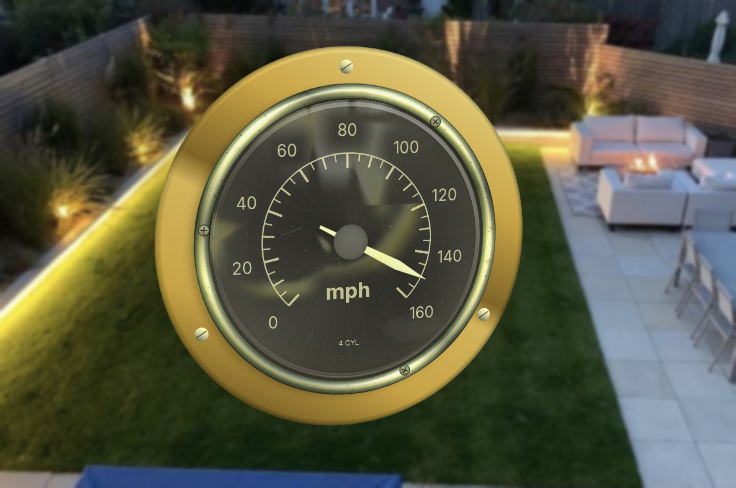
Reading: 150 mph
